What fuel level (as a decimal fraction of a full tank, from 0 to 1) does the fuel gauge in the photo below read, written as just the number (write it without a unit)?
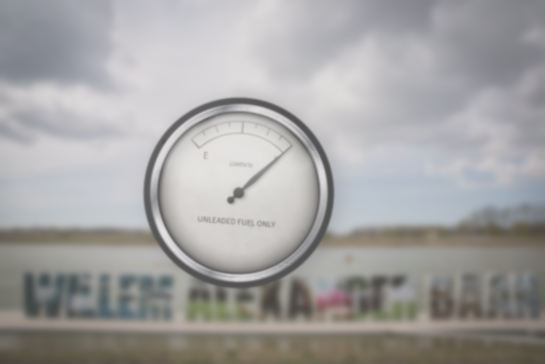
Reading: 1
